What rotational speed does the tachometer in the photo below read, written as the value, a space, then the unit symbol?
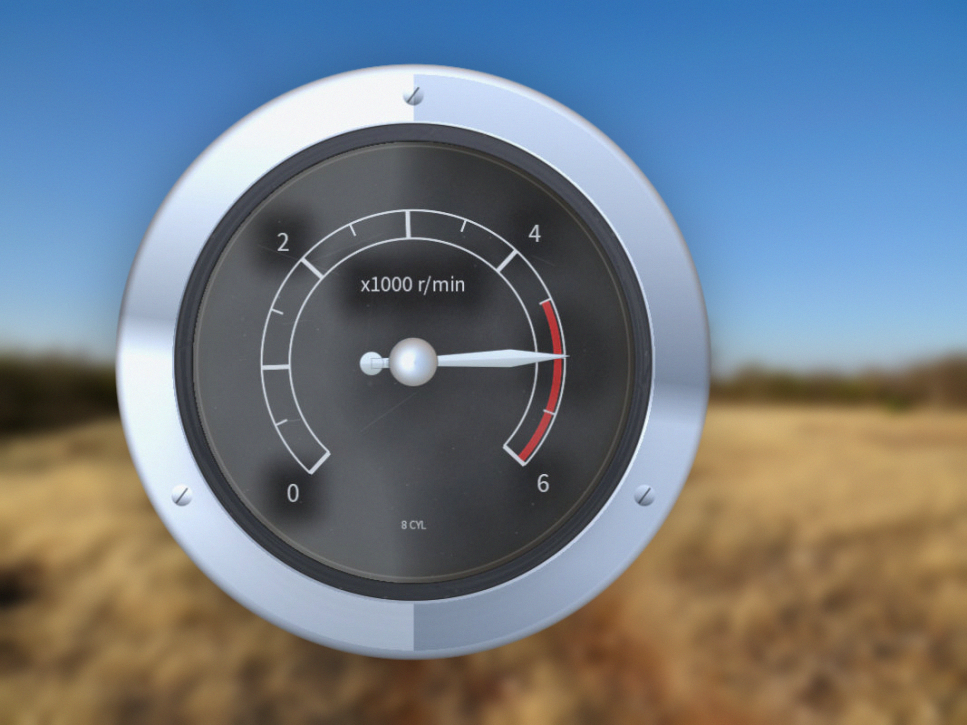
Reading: 5000 rpm
